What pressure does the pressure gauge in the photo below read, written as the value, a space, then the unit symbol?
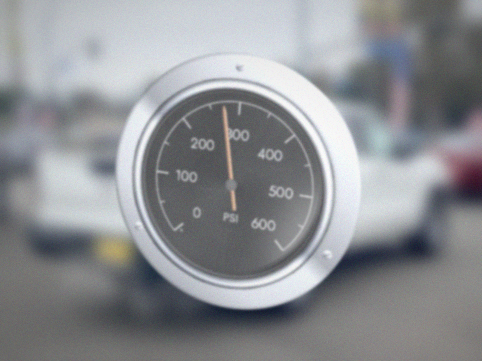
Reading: 275 psi
